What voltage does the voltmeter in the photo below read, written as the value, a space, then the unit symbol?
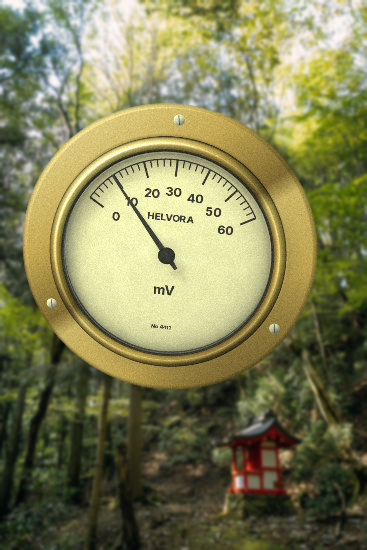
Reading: 10 mV
